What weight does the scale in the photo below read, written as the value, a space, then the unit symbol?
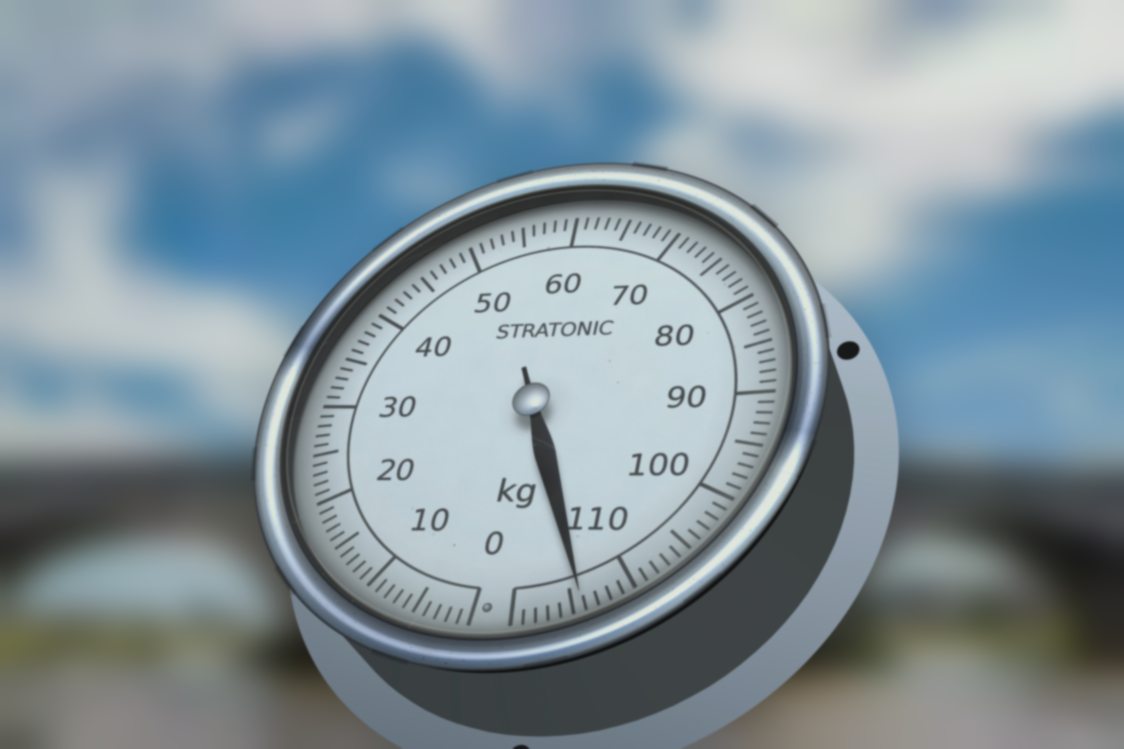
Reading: 114 kg
